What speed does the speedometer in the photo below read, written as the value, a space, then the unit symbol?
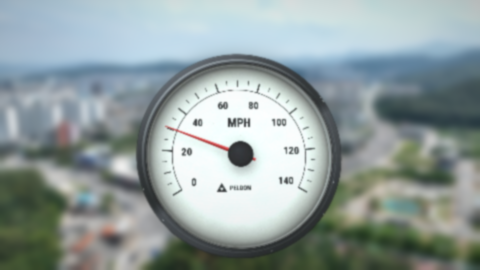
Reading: 30 mph
